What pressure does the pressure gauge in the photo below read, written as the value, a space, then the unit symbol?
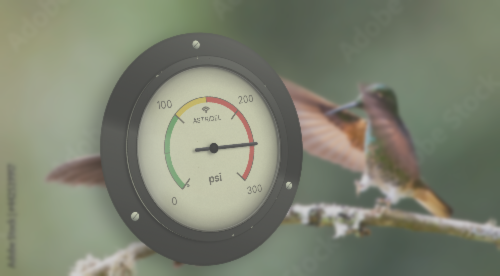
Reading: 250 psi
